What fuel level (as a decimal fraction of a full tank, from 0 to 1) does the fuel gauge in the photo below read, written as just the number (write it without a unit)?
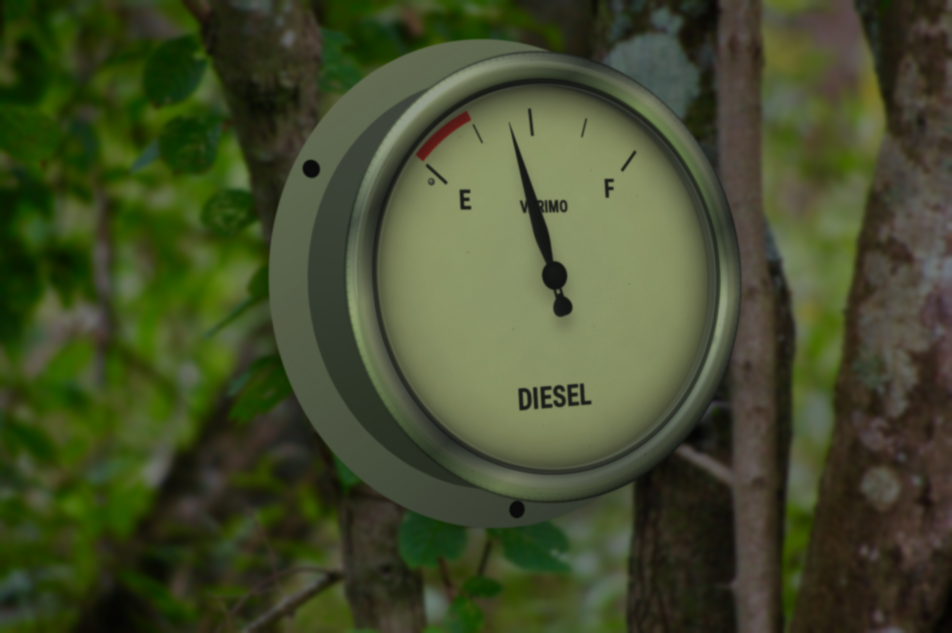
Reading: 0.375
